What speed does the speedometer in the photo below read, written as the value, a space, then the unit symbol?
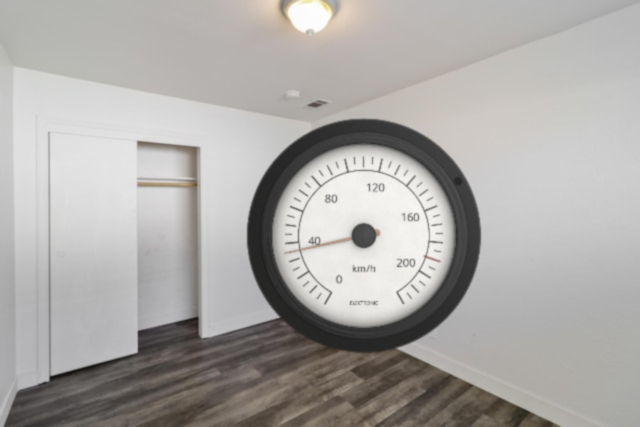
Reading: 35 km/h
